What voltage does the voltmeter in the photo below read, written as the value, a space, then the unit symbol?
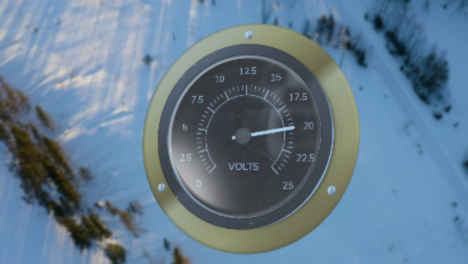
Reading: 20 V
